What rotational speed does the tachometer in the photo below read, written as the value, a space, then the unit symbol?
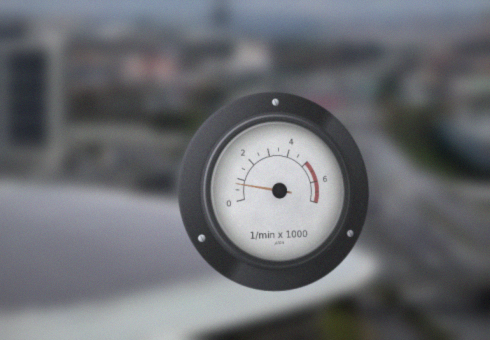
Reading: 750 rpm
